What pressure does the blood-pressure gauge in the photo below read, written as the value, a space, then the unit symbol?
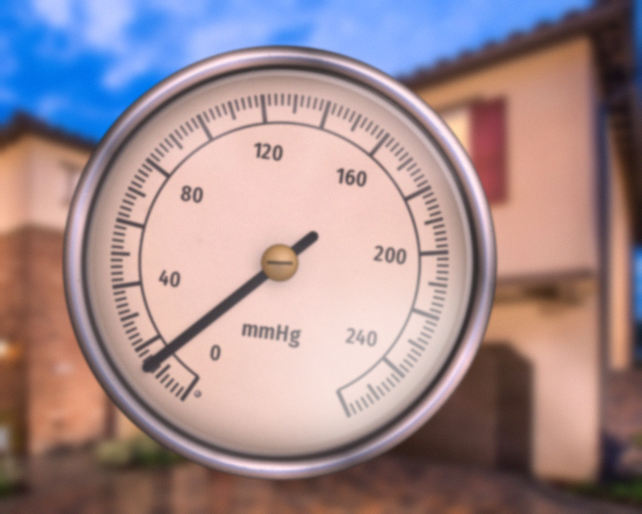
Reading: 14 mmHg
